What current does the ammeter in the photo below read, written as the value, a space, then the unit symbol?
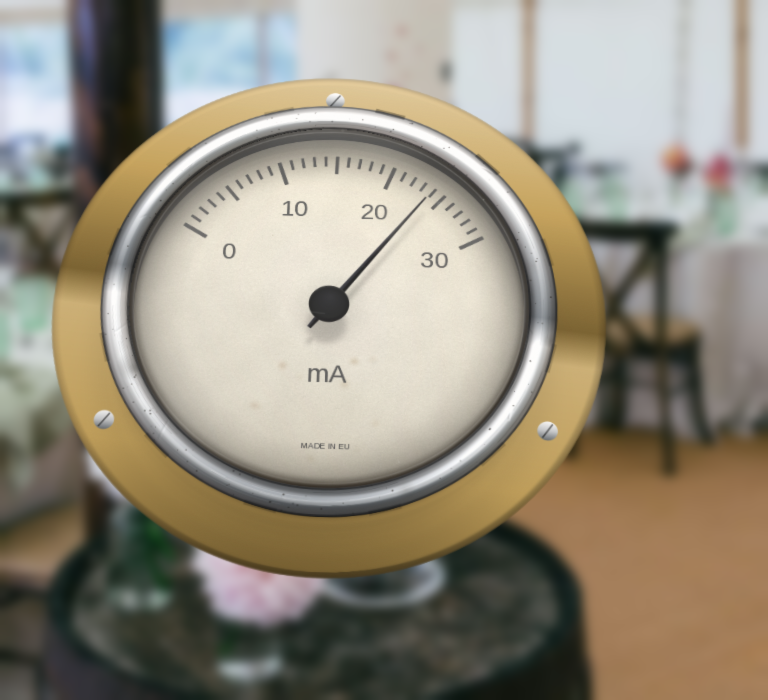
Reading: 24 mA
